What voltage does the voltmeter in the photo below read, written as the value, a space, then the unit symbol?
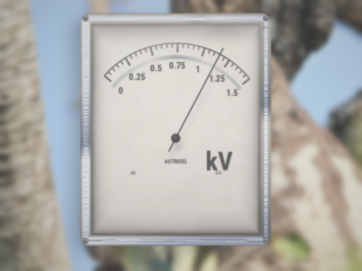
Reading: 1.15 kV
